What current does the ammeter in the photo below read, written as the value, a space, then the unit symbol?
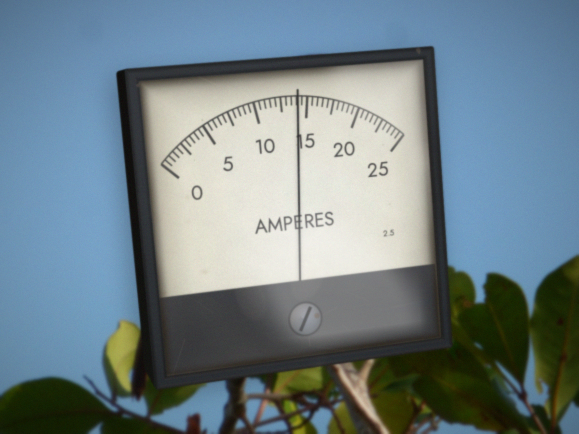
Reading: 14 A
